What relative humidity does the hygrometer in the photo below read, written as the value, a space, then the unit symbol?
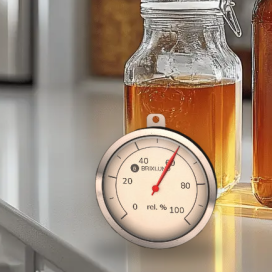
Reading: 60 %
